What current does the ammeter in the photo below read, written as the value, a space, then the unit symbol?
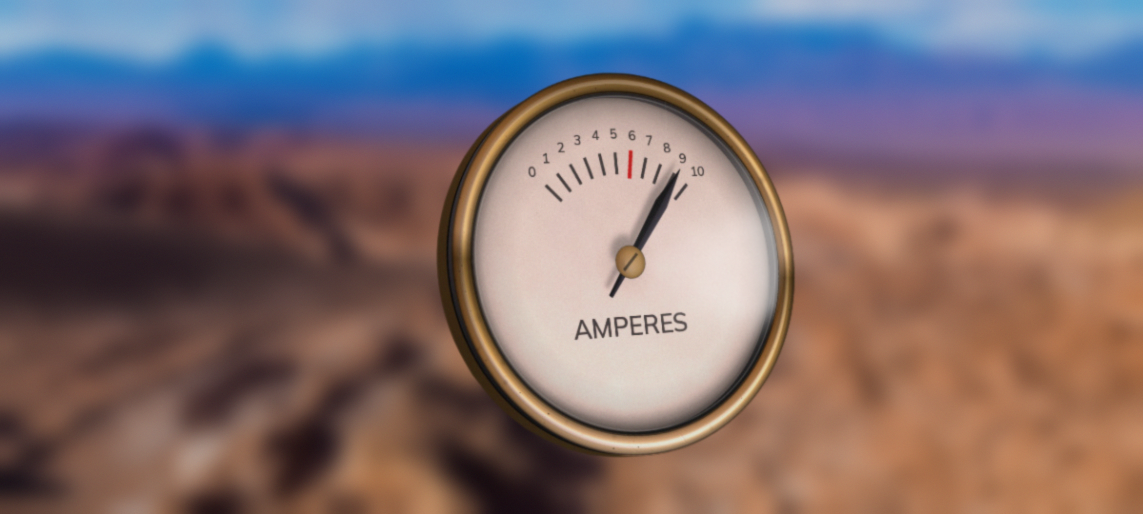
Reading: 9 A
